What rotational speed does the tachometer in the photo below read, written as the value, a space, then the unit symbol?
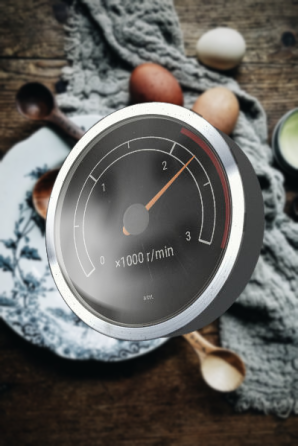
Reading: 2250 rpm
